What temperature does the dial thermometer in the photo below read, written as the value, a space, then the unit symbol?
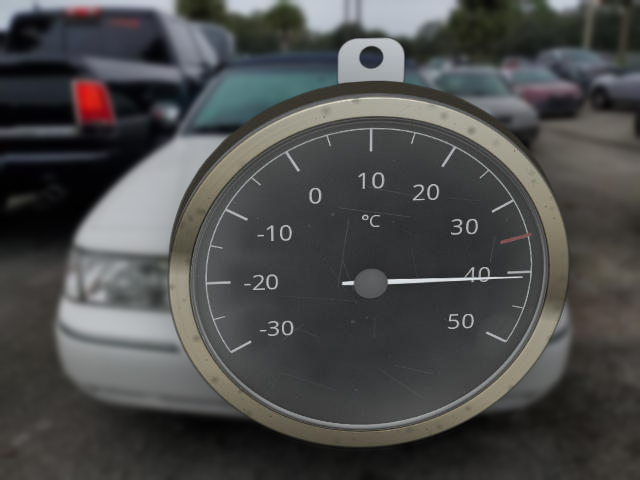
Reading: 40 °C
